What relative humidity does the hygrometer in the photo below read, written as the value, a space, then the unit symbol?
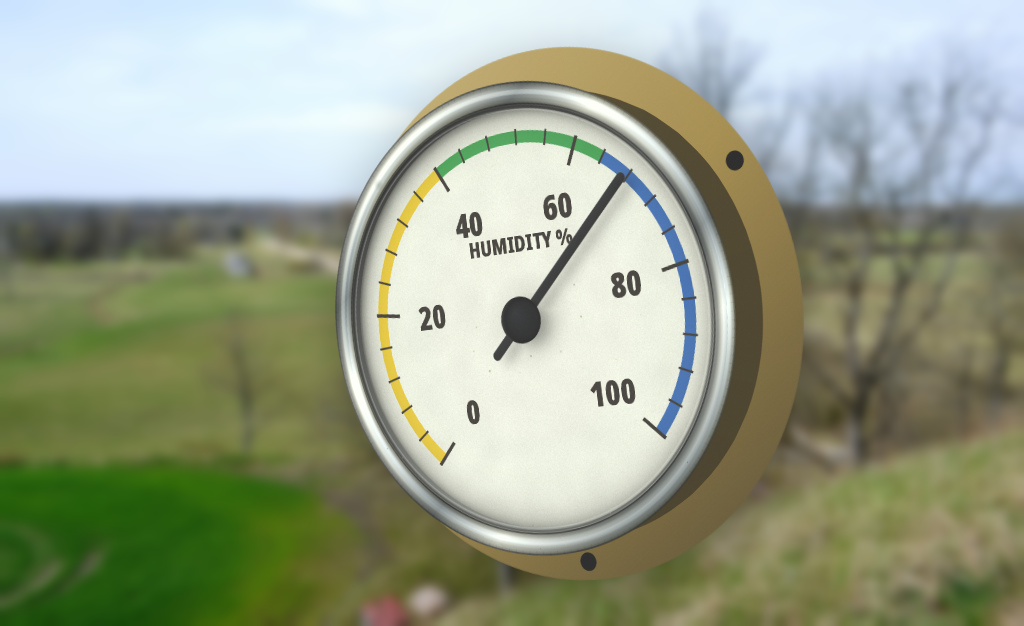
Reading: 68 %
